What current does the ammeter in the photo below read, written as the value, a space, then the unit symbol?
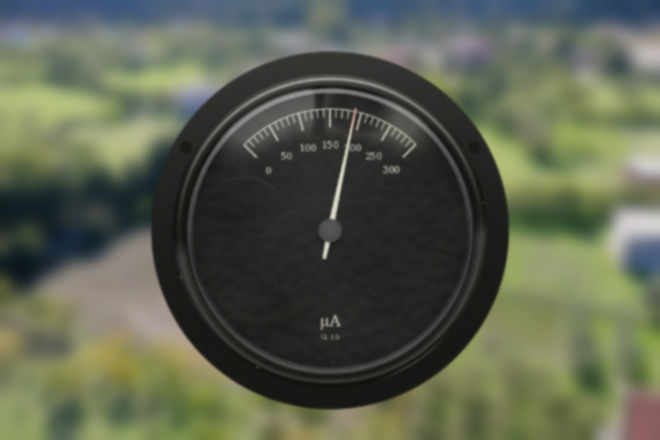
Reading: 190 µA
